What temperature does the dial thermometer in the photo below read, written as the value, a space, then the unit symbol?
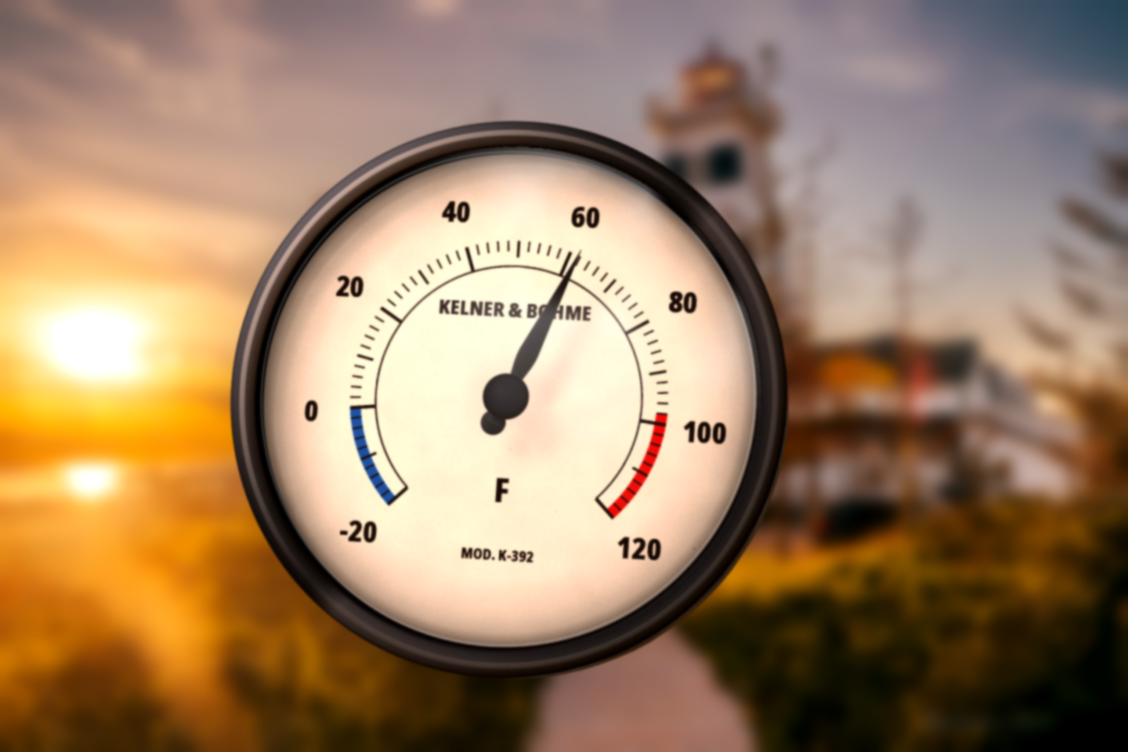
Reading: 62 °F
